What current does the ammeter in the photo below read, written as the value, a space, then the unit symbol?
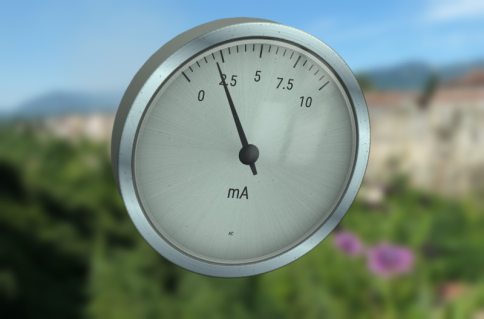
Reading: 2 mA
